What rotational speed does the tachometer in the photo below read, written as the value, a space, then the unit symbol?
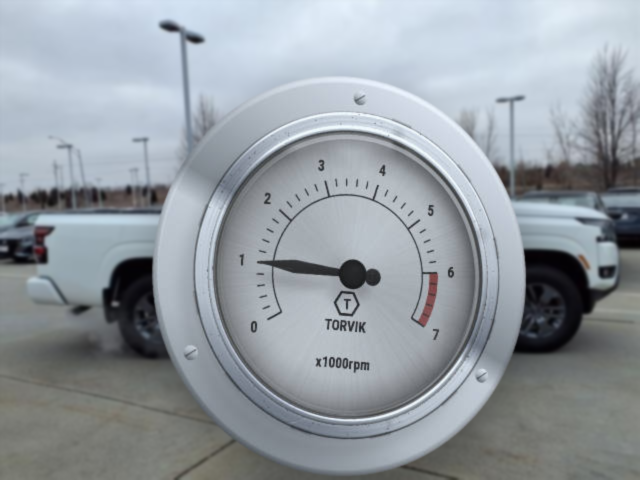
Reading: 1000 rpm
